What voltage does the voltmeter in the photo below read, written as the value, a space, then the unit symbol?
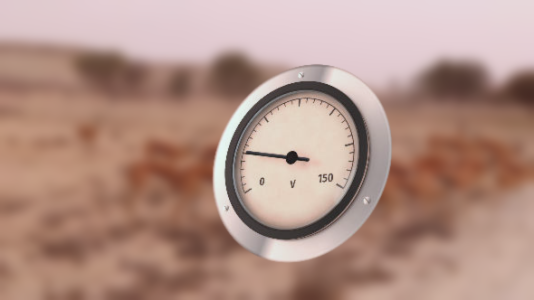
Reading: 25 V
